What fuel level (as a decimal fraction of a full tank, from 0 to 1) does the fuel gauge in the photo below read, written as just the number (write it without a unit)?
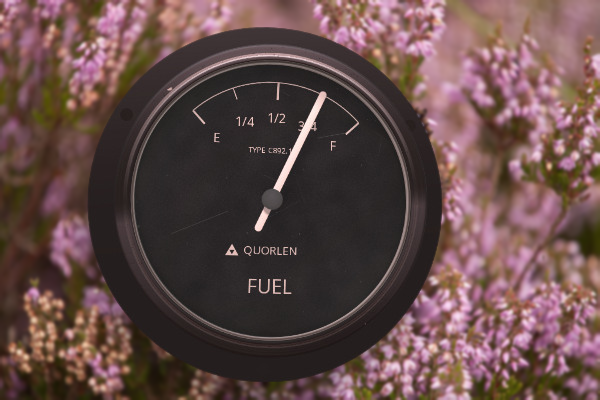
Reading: 0.75
